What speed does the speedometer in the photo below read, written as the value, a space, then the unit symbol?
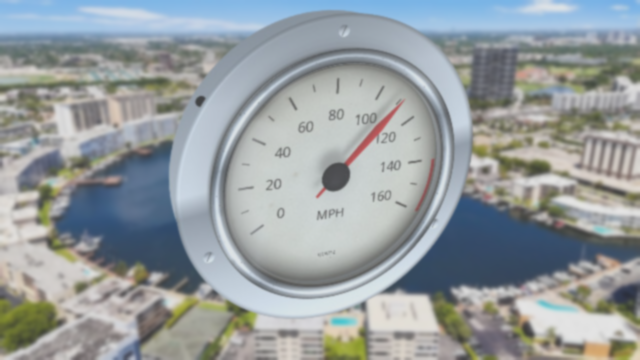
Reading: 110 mph
